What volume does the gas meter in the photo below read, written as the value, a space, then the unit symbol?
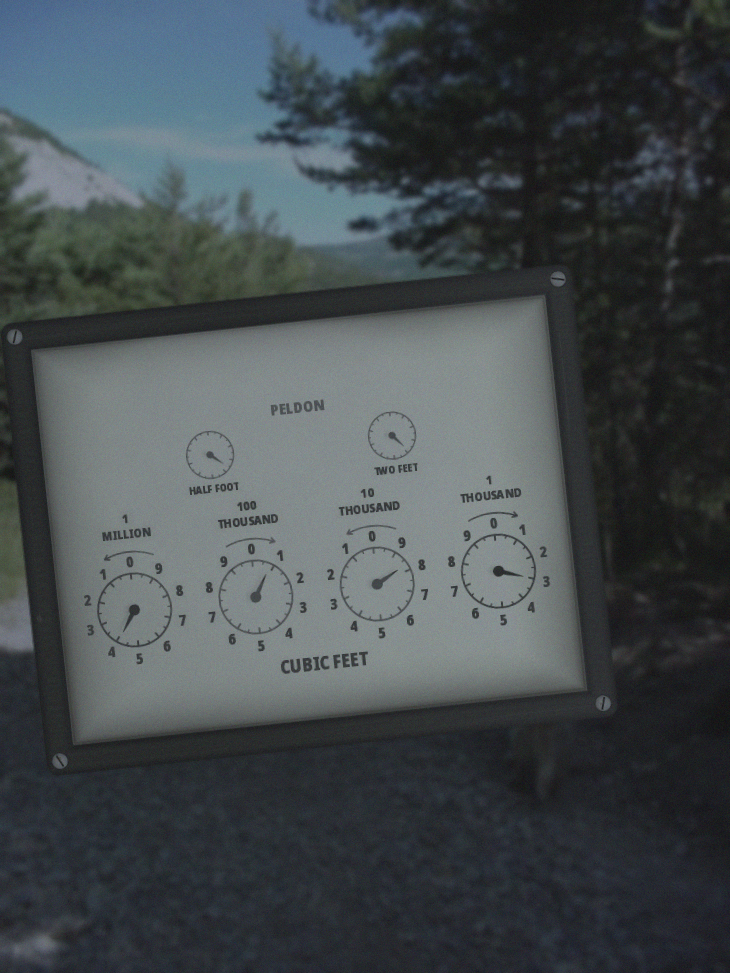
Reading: 408300 ft³
